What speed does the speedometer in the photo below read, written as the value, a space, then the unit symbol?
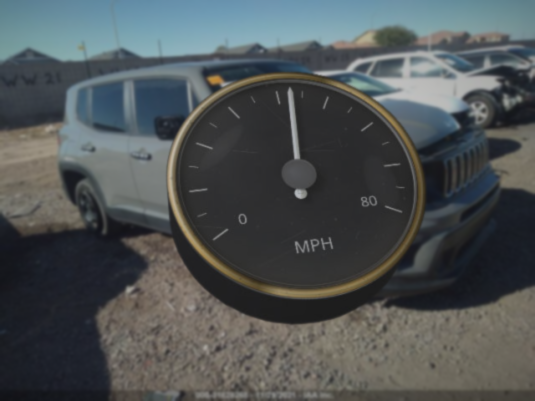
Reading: 42.5 mph
